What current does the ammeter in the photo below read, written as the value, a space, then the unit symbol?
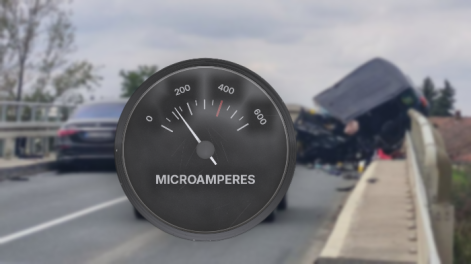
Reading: 125 µA
